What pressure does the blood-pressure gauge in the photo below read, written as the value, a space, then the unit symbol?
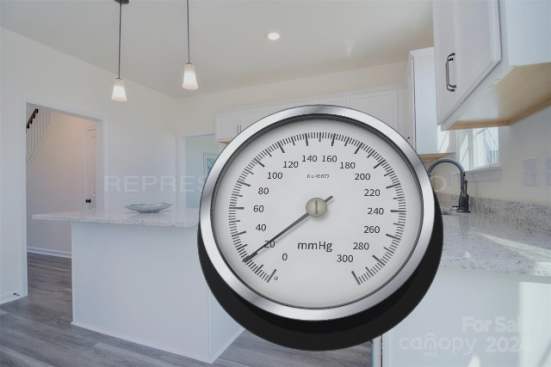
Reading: 20 mmHg
